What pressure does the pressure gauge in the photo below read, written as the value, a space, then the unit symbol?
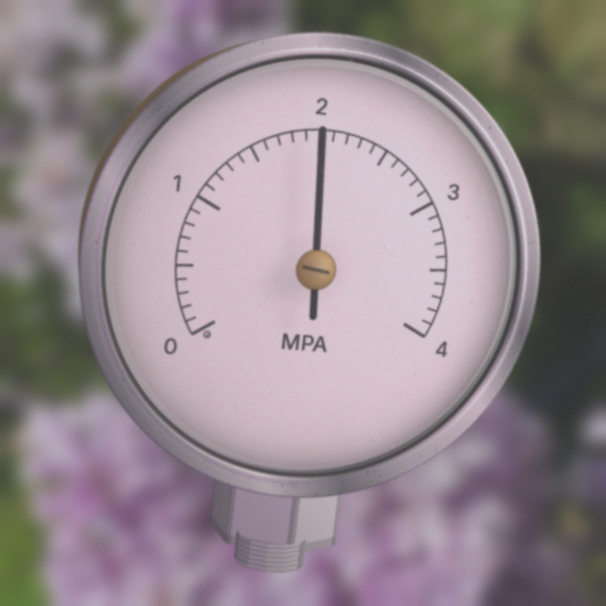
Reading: 2 MPa
